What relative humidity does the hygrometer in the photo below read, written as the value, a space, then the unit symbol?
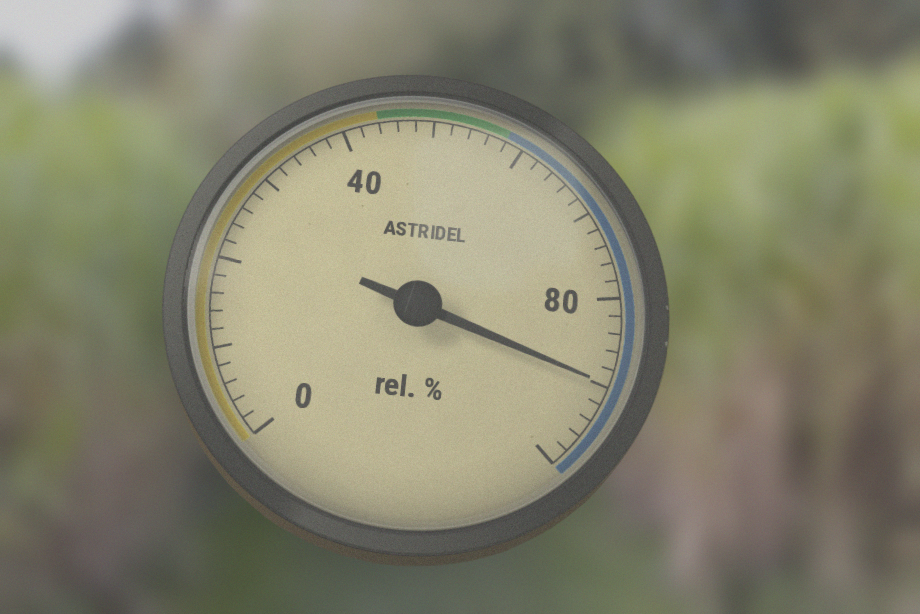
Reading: 90 %
